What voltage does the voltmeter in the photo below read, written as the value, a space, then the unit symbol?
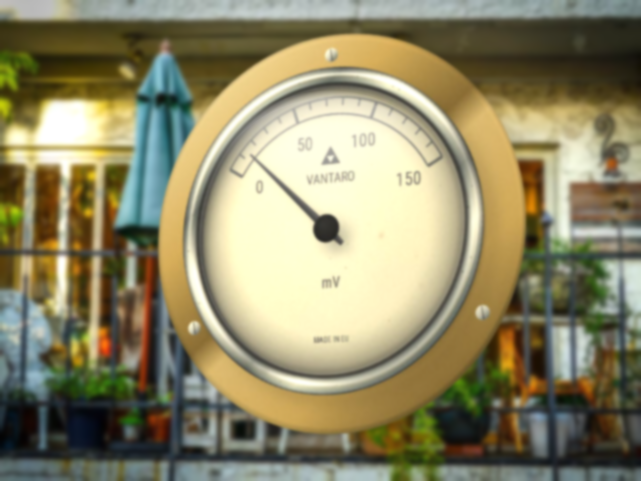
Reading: 15 mV
